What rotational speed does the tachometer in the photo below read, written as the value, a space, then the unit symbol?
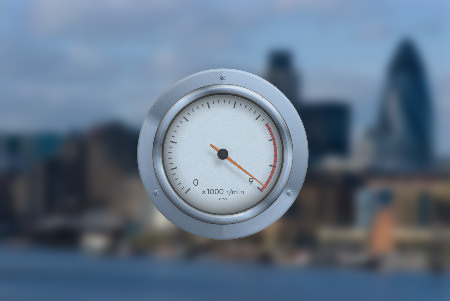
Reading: 8800 rpm
